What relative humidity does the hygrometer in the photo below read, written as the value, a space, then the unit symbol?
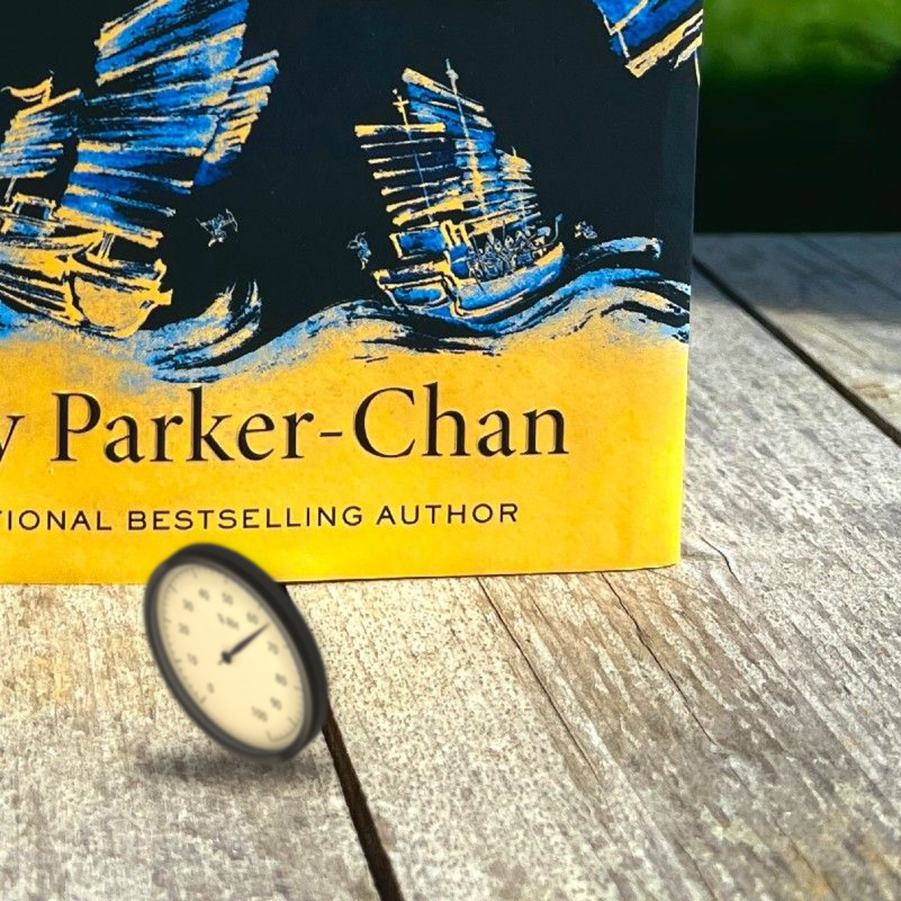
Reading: 64 %
